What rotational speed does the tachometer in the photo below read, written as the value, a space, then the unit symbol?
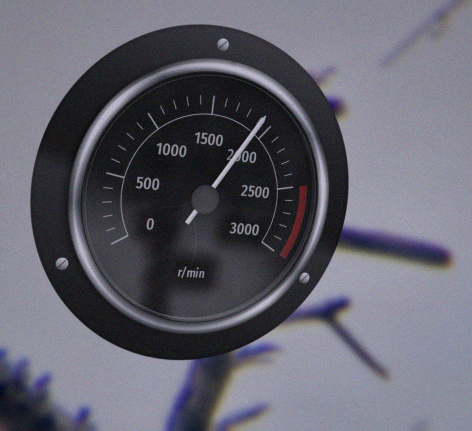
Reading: 1900 rpm
